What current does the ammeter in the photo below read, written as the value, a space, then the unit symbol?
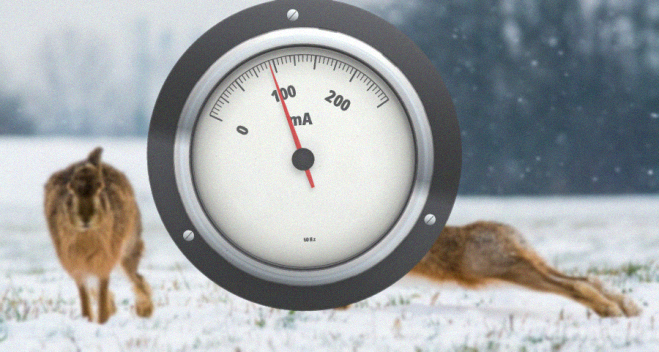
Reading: 95 mA
